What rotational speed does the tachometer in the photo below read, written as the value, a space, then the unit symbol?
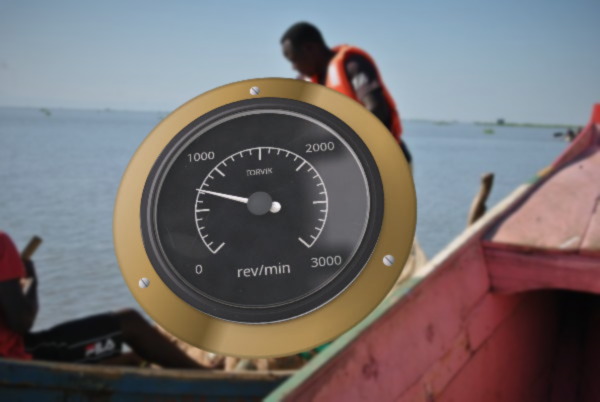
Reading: 700 rpm
